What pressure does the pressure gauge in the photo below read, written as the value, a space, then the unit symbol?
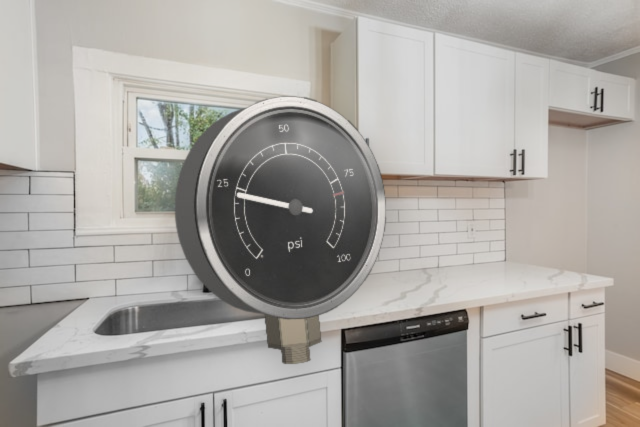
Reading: 22.5 psi
